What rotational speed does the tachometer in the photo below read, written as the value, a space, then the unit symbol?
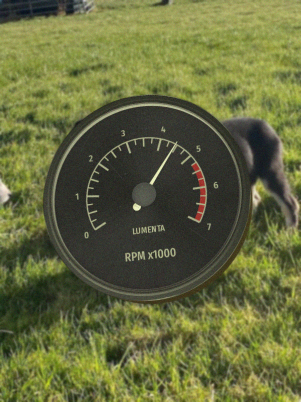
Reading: 4500 rpm
